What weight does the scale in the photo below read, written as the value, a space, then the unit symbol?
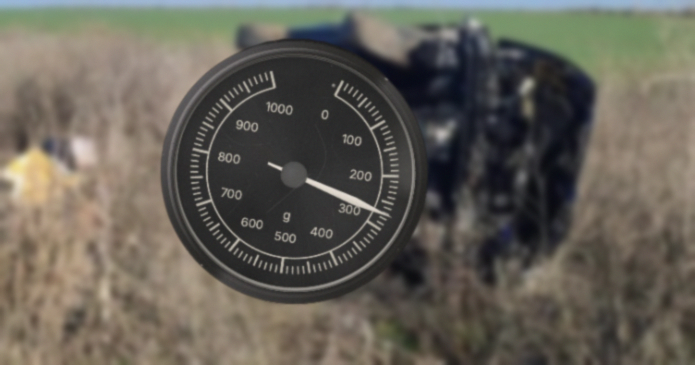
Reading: 270 g
